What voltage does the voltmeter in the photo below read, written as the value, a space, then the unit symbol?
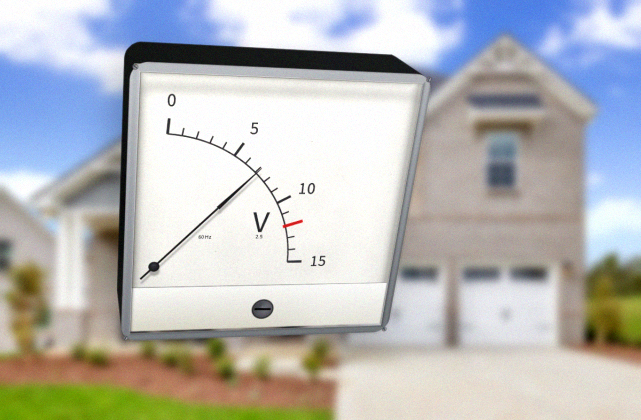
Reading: 7 V
